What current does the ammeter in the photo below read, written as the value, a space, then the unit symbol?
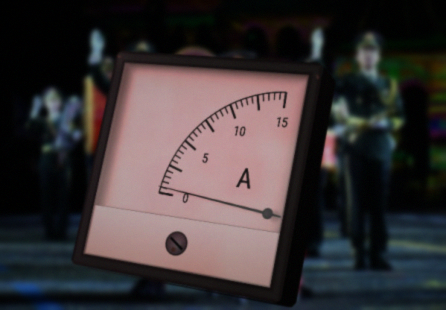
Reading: 0.5 A
